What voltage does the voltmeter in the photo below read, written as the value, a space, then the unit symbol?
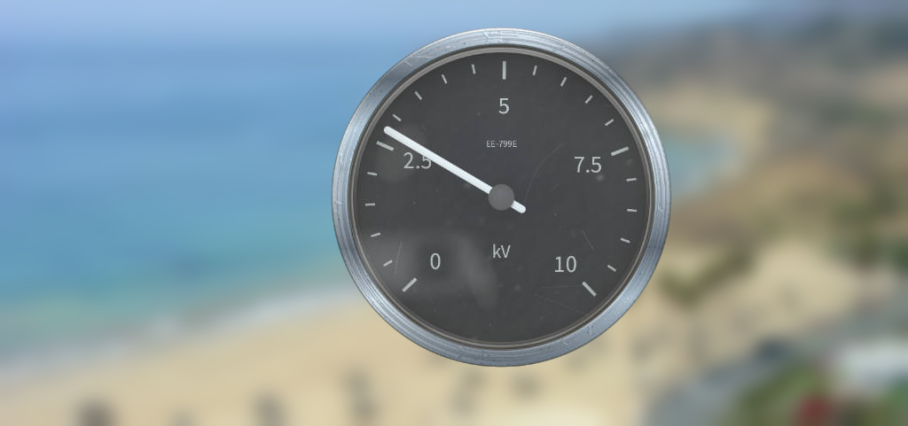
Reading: 2.75 kV
